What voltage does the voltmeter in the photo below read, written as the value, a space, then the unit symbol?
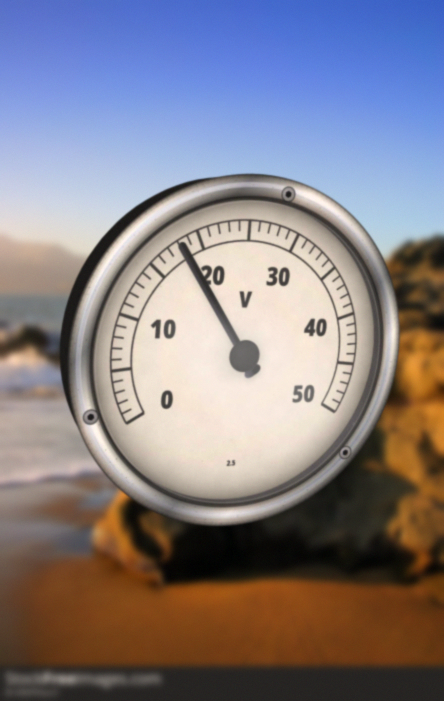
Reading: 18 V
